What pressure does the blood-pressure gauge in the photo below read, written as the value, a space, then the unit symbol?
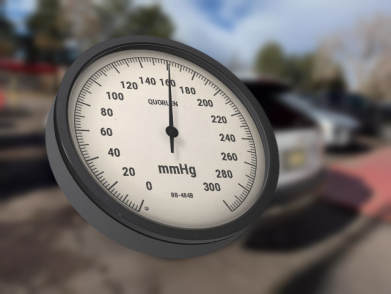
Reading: 160 mmHg
